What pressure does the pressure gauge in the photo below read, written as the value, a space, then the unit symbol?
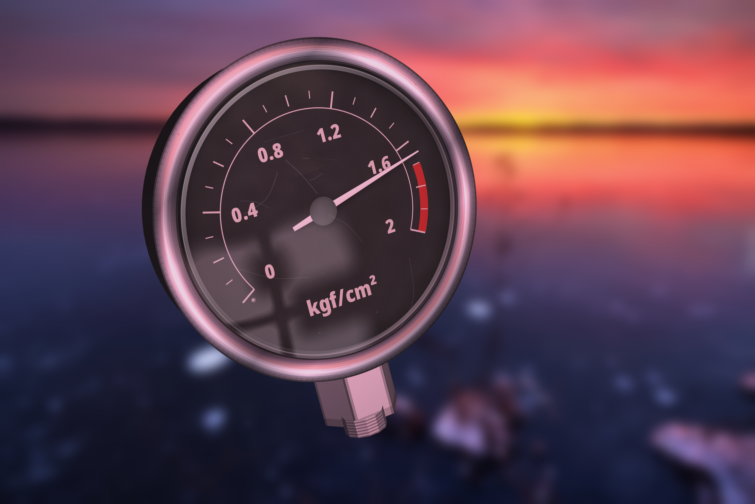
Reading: 1.65 kg/cm²
